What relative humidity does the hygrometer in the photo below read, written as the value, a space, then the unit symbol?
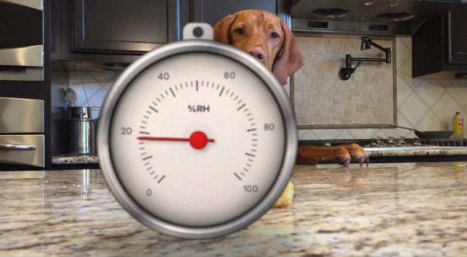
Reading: 18 %
